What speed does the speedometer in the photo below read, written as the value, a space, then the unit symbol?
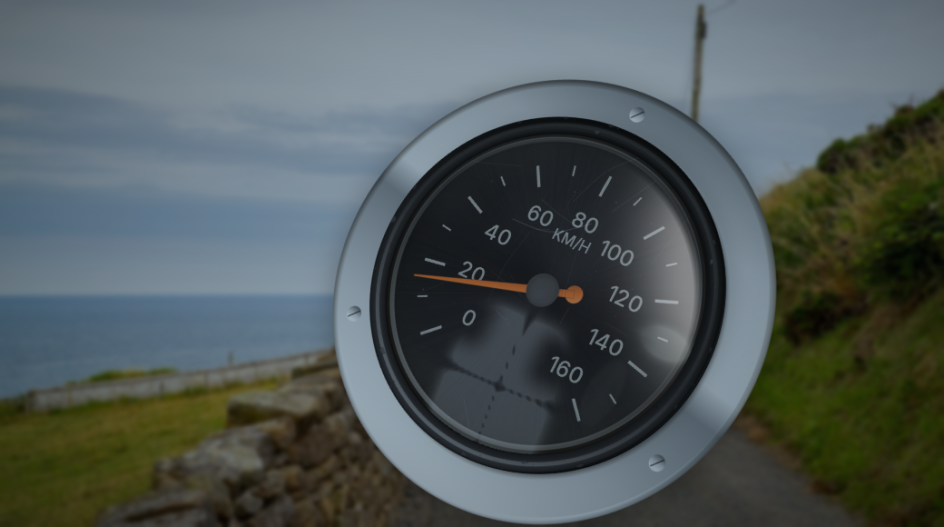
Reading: 15 km/h
